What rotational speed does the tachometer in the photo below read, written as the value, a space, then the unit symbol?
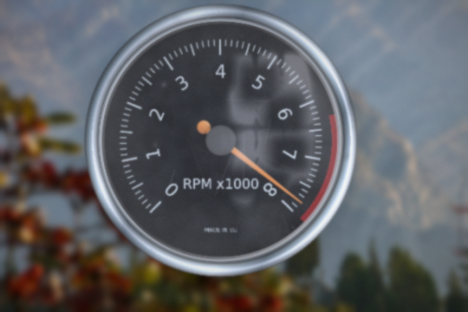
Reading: 7800 rpm
